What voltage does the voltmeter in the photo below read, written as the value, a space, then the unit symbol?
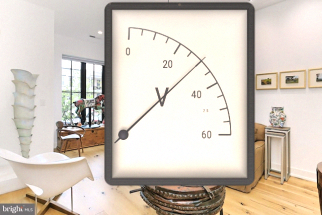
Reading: 30 V
